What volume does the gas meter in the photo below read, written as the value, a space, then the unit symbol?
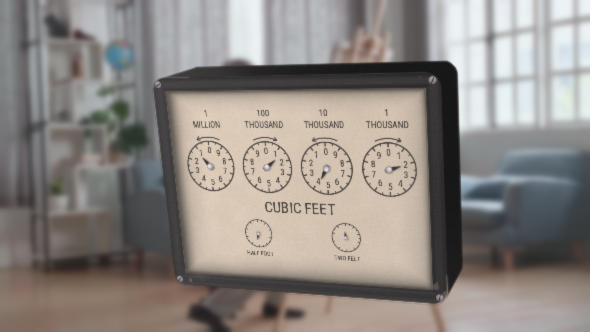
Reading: 114200 ft³
